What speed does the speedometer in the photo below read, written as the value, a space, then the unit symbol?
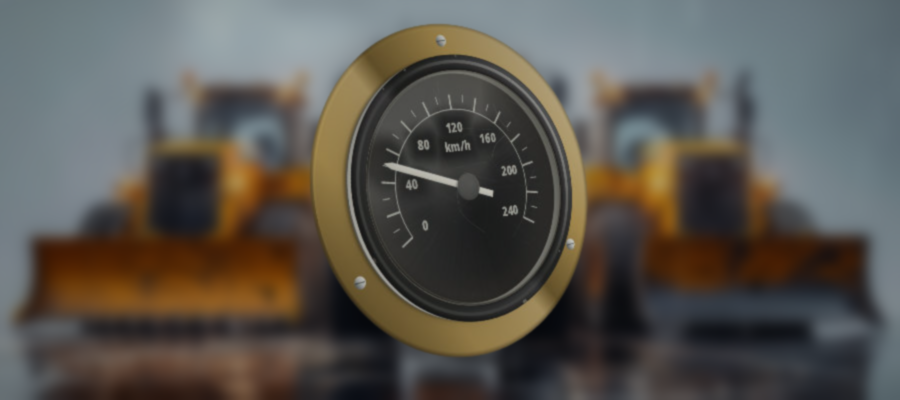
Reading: 50 km/h
